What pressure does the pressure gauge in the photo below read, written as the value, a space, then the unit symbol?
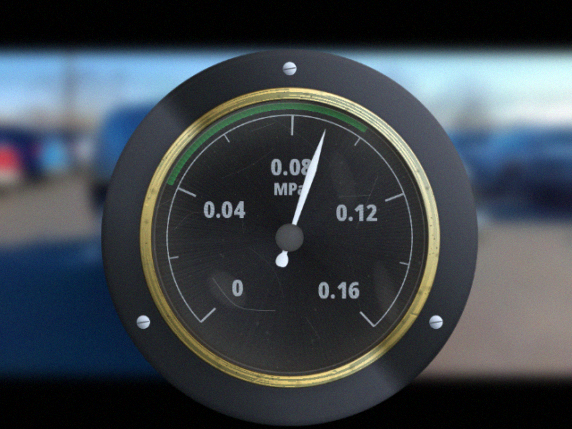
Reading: 0.09 MPa
